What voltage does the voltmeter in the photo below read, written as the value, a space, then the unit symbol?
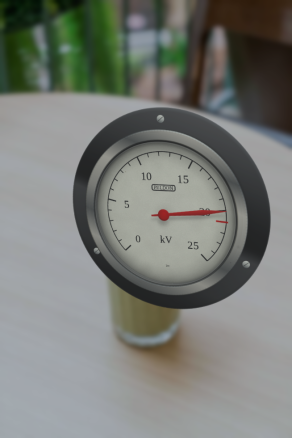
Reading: 20 kV
